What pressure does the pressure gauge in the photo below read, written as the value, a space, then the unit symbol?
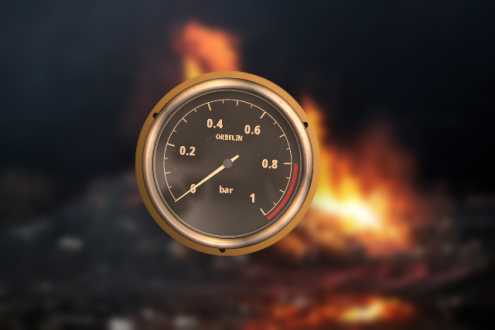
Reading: 0 bar
